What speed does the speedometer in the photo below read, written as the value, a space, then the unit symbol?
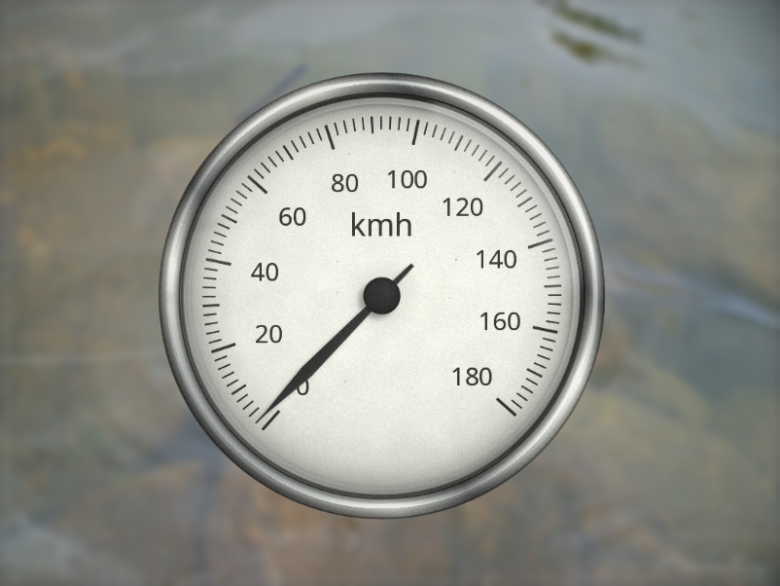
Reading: 2 km/h
